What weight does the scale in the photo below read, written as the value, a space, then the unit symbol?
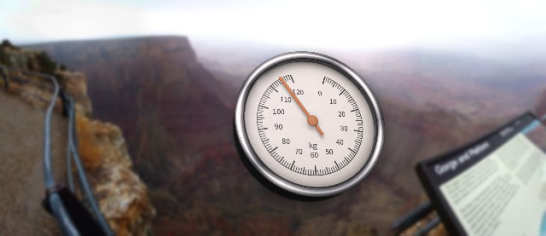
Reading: 115 kg
